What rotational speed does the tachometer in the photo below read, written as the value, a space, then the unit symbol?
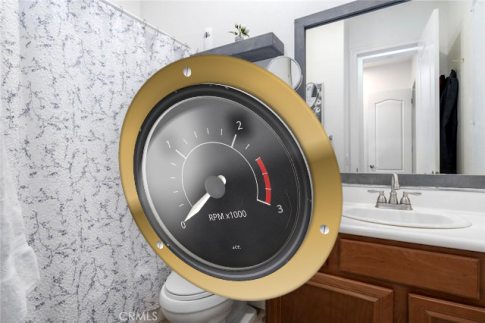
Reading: 0 rpm
